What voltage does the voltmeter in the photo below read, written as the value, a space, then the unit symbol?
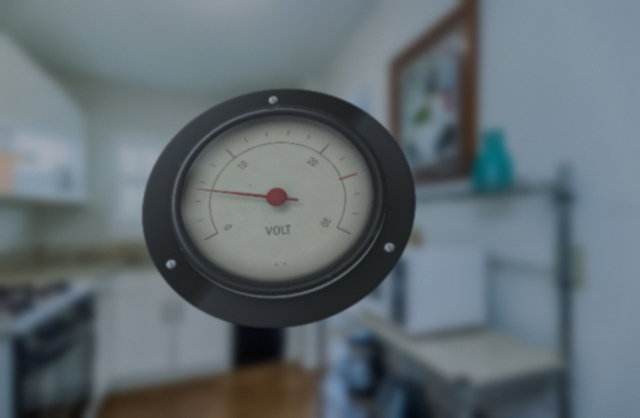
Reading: 5 V
